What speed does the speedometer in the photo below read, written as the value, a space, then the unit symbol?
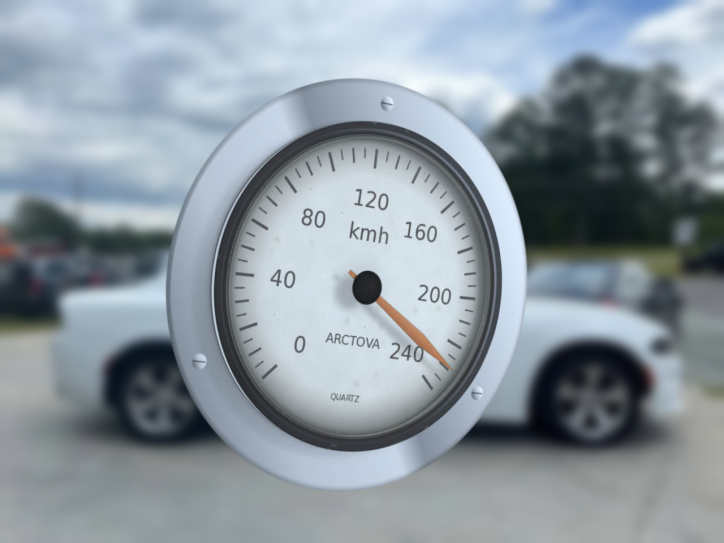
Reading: 230 km/h
